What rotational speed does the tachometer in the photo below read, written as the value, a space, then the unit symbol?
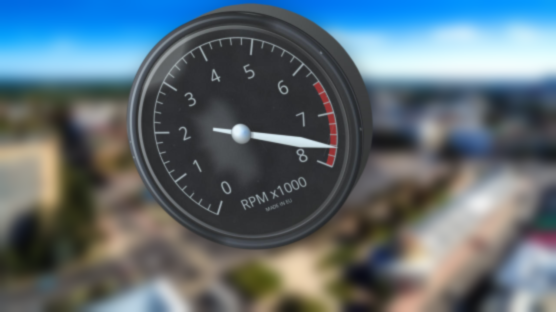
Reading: 7600 rpm
